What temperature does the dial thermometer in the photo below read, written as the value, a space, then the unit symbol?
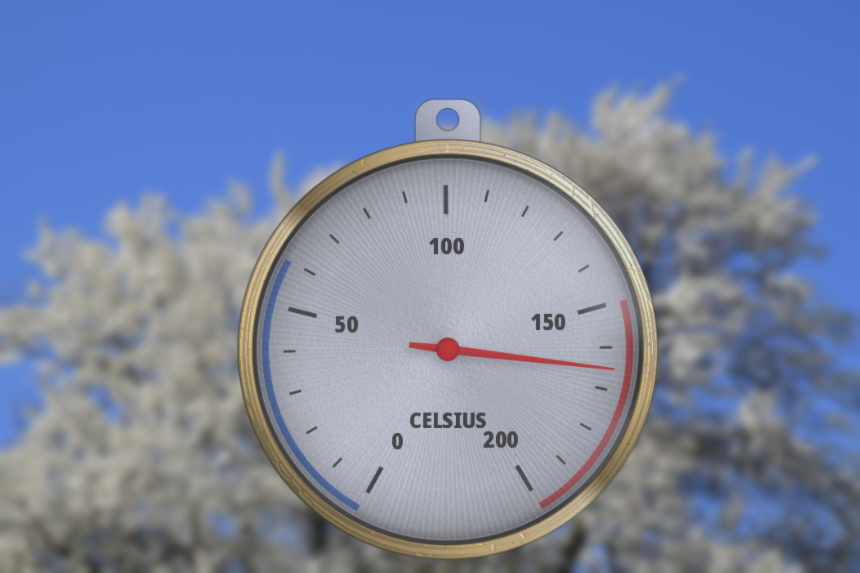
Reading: 165 °C
